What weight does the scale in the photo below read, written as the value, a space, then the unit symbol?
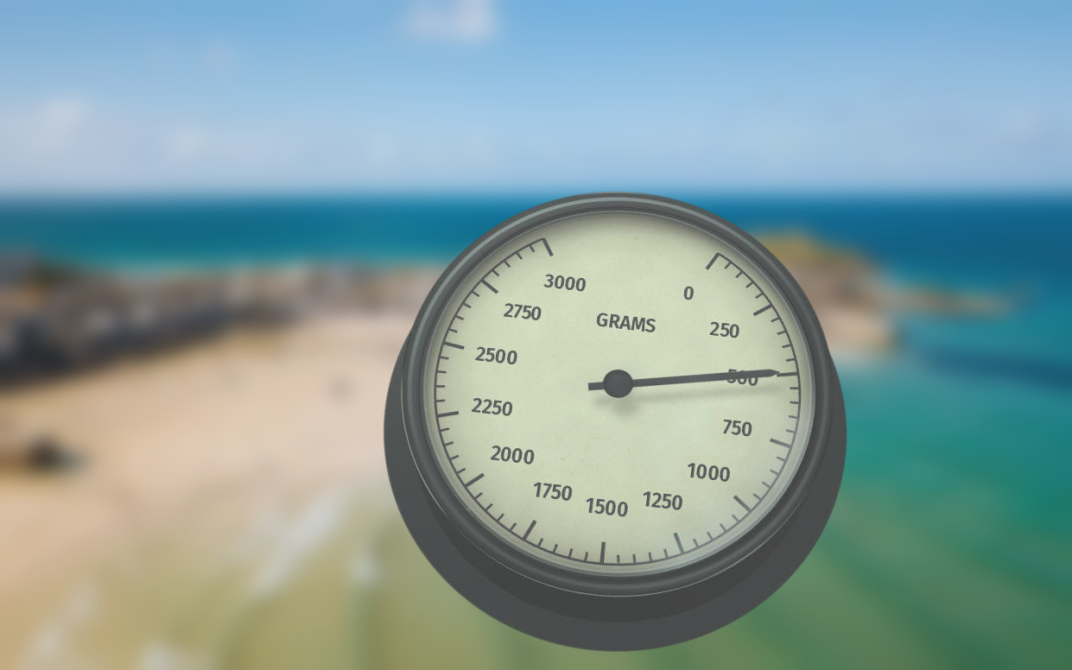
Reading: 500 g
